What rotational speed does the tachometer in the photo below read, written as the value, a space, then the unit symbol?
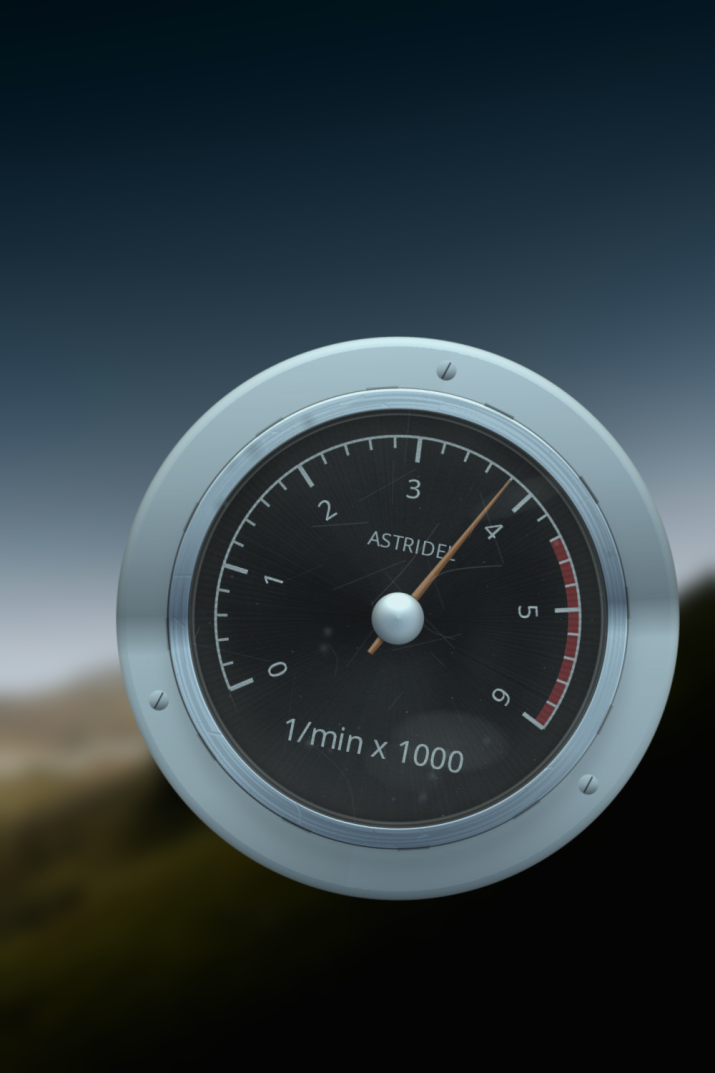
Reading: 3800 rpm
